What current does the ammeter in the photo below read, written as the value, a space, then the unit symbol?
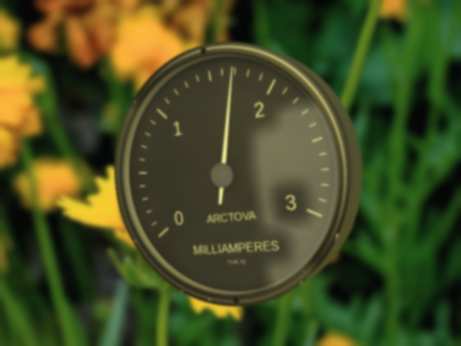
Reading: 1.7 mA
